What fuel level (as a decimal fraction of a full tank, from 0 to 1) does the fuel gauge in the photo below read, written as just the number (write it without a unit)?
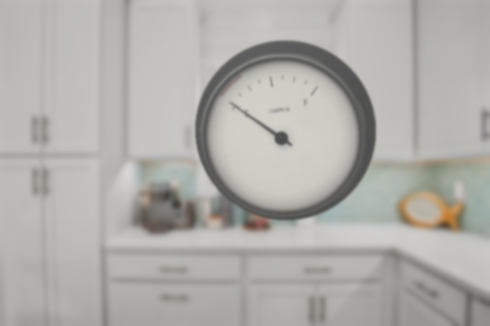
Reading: 0
